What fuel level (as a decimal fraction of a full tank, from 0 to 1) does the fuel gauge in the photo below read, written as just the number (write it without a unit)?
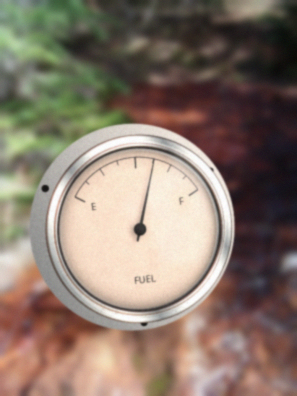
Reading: 0.625
